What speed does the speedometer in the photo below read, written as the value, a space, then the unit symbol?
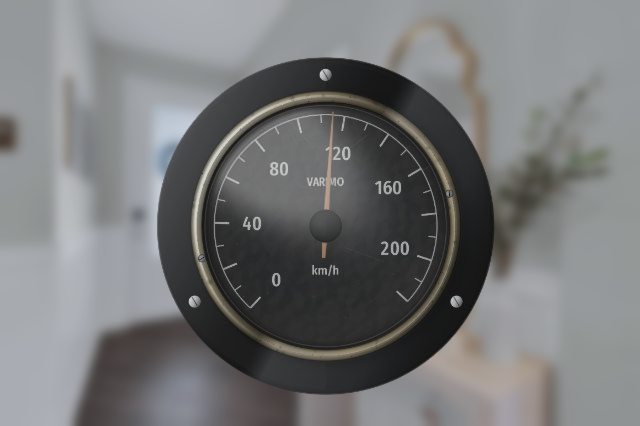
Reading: 115 km/h
